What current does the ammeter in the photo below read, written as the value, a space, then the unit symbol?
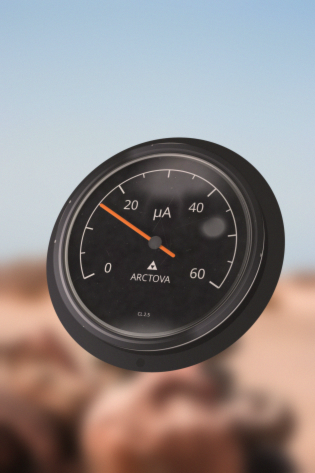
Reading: 15 µA
